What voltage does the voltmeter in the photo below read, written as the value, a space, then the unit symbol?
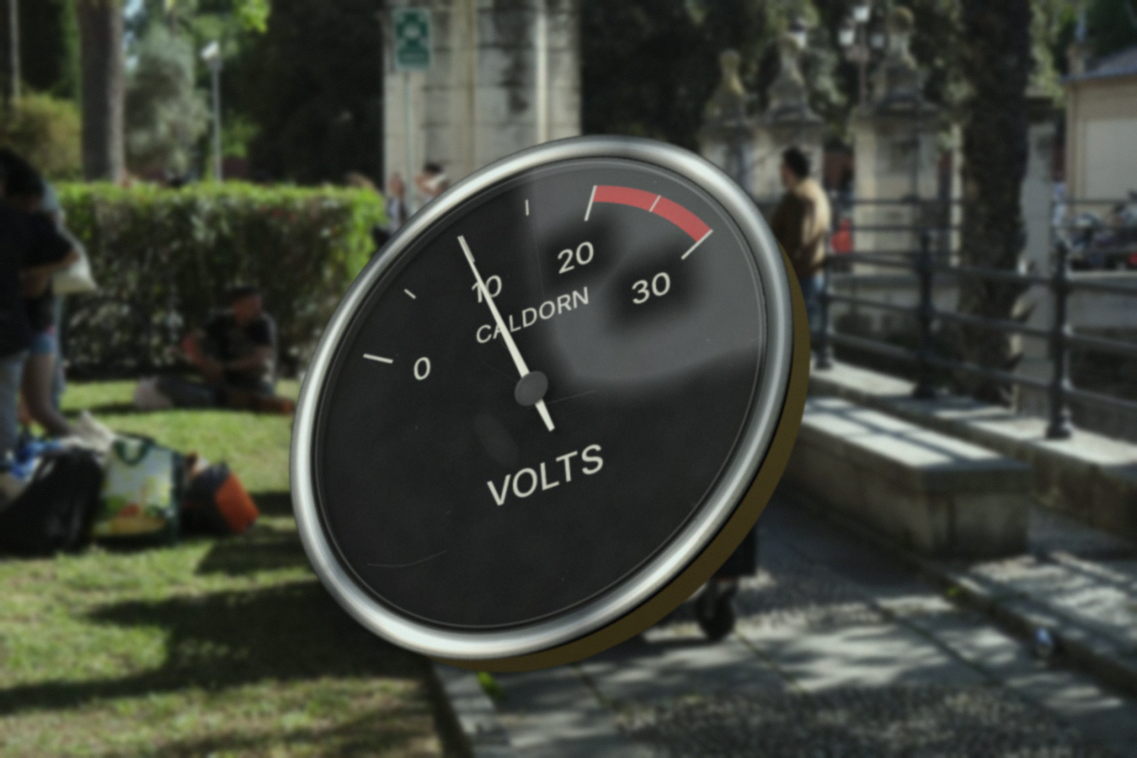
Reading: 10 V
